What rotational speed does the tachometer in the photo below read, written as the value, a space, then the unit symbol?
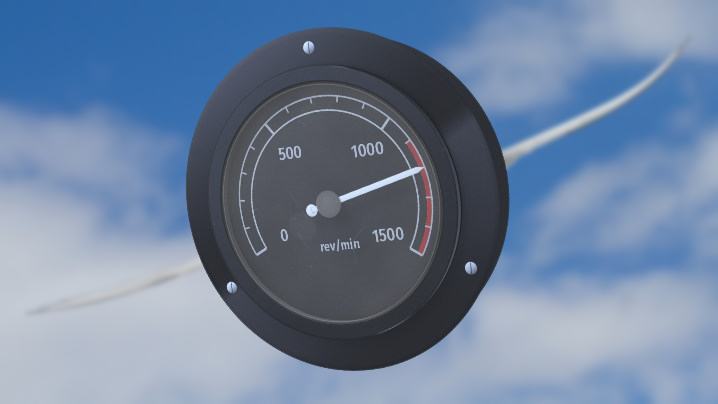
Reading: 1200 rpm
